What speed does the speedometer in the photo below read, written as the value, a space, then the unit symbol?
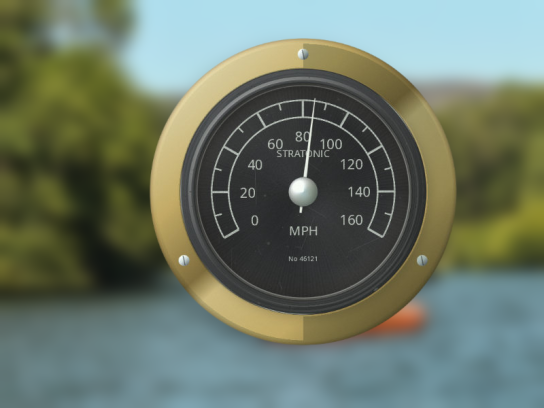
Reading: 85 mph
